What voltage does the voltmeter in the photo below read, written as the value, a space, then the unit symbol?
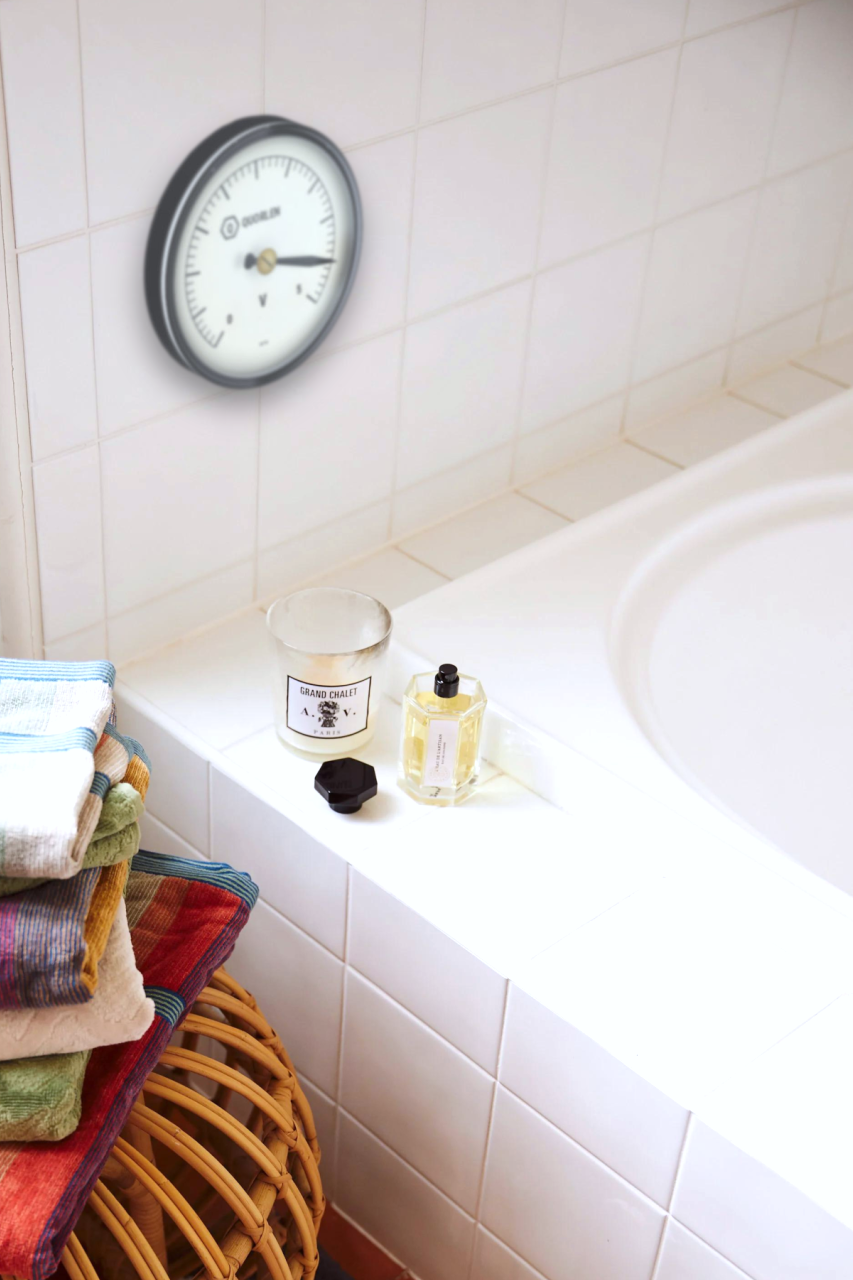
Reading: 4.5 V
